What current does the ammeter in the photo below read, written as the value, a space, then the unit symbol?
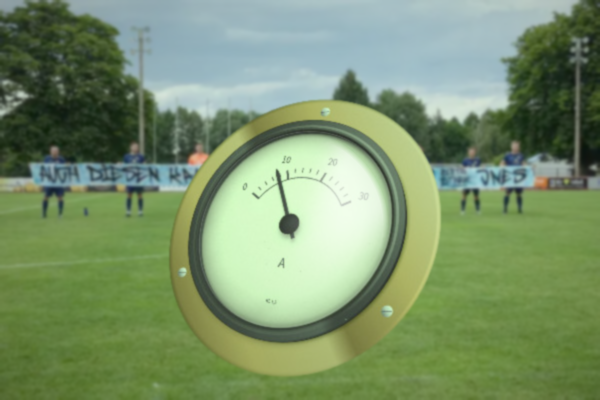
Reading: 8 A
